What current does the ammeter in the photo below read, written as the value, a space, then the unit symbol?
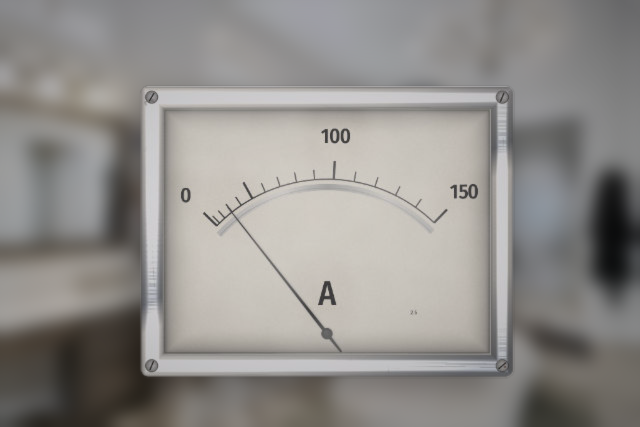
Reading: 30 A
